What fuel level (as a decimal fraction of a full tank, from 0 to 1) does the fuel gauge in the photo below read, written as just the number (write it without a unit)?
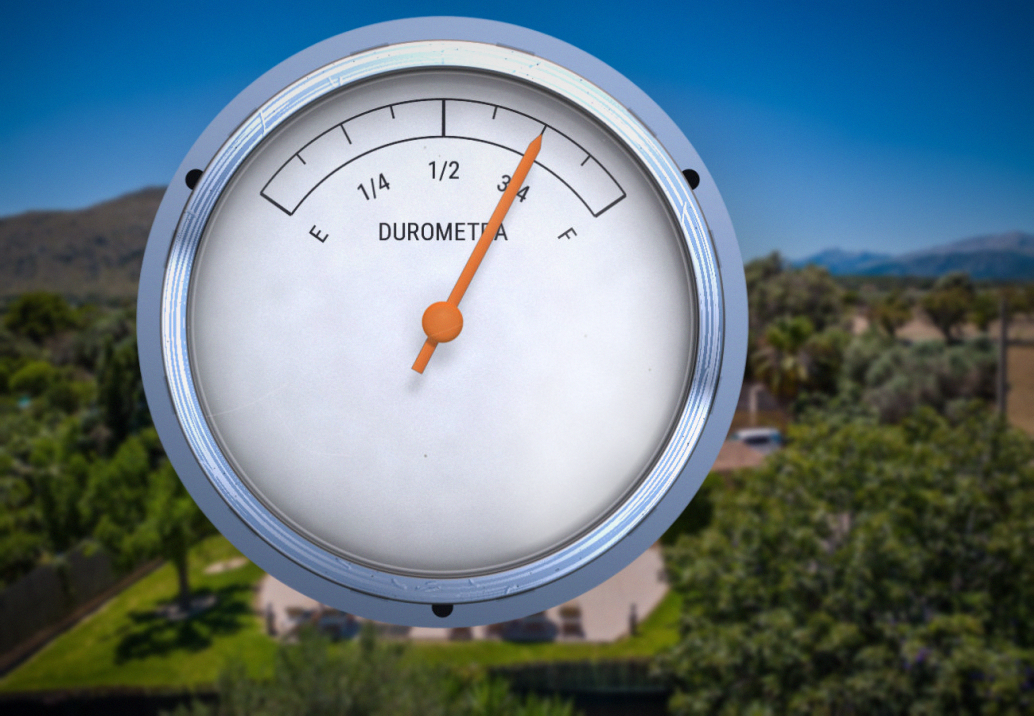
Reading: 0.75
